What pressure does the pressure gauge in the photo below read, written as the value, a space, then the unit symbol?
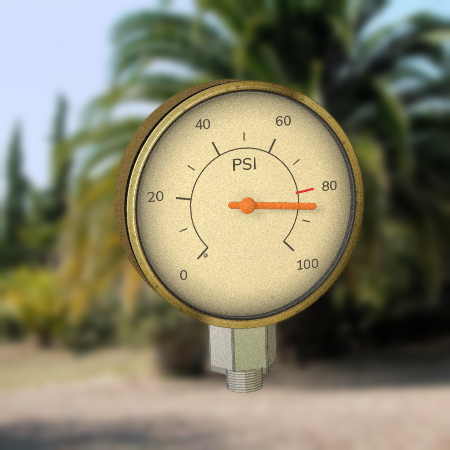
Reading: 85 psi
